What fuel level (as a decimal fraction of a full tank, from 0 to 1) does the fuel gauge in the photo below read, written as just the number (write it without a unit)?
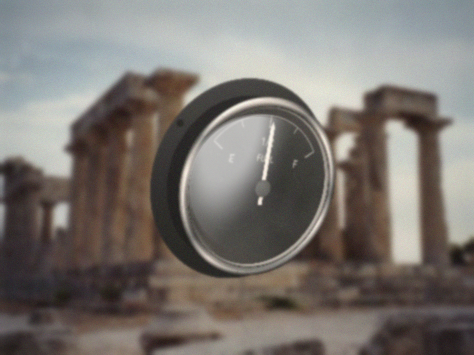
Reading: 0.5
